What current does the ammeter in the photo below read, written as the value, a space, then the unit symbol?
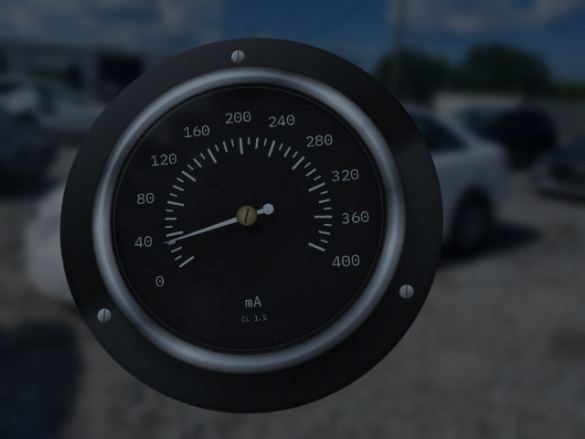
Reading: 30 mA
